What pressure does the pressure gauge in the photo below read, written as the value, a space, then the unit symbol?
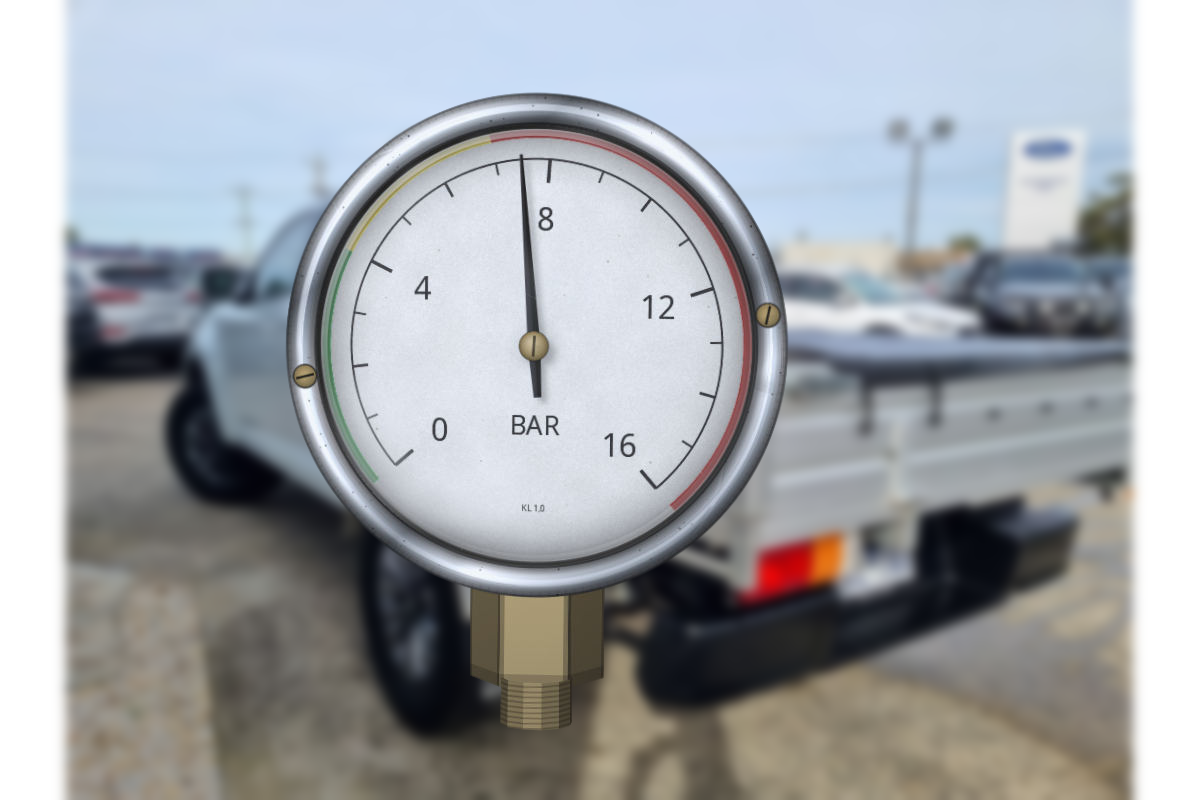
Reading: 7.5 bar
